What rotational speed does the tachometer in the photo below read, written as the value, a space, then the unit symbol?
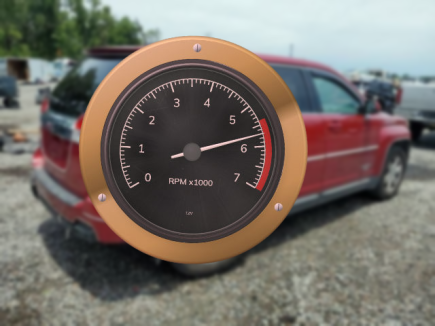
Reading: 5700 rpm
